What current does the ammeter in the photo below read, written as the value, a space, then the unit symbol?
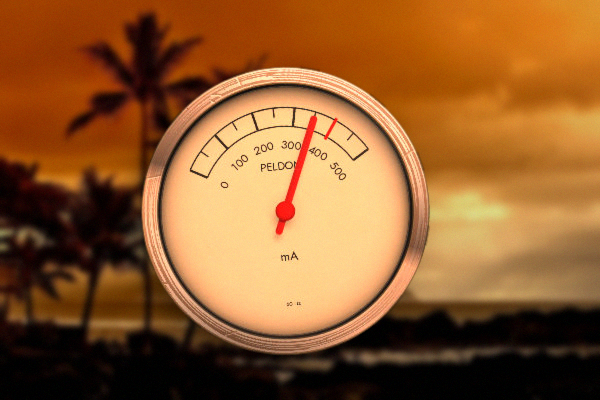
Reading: 350 mA
